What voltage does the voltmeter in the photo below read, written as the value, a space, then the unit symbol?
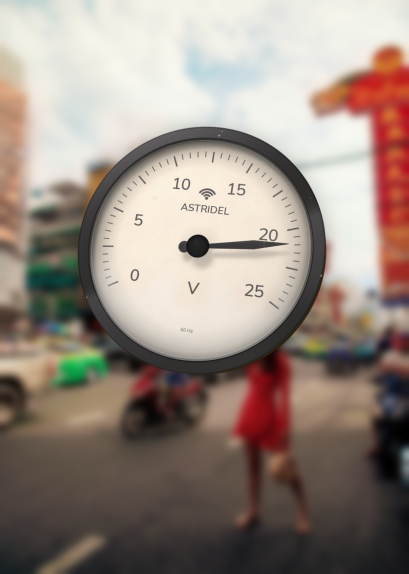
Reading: 21 V
